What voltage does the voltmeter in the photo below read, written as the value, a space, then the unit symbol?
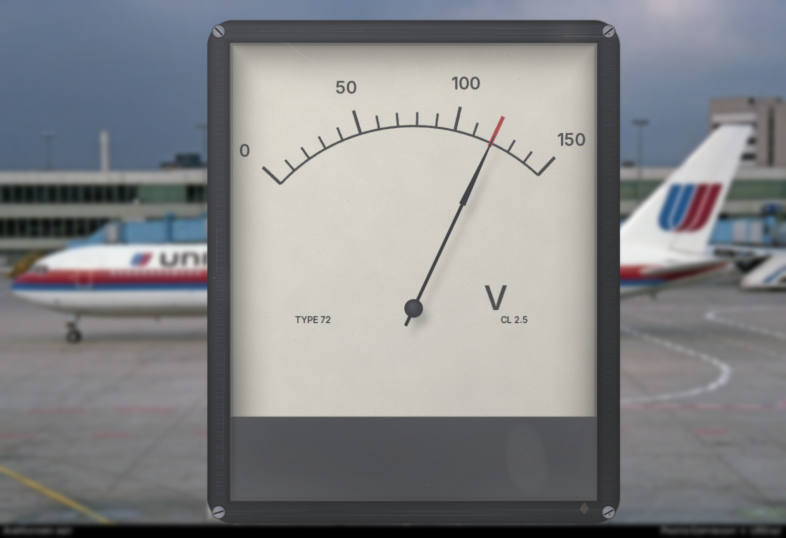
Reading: 120 V
